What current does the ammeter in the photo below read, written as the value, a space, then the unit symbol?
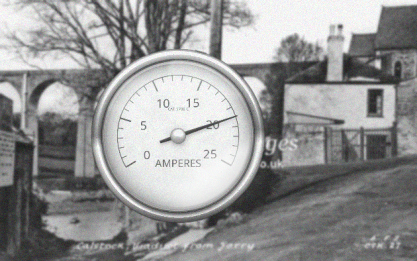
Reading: 20 A
